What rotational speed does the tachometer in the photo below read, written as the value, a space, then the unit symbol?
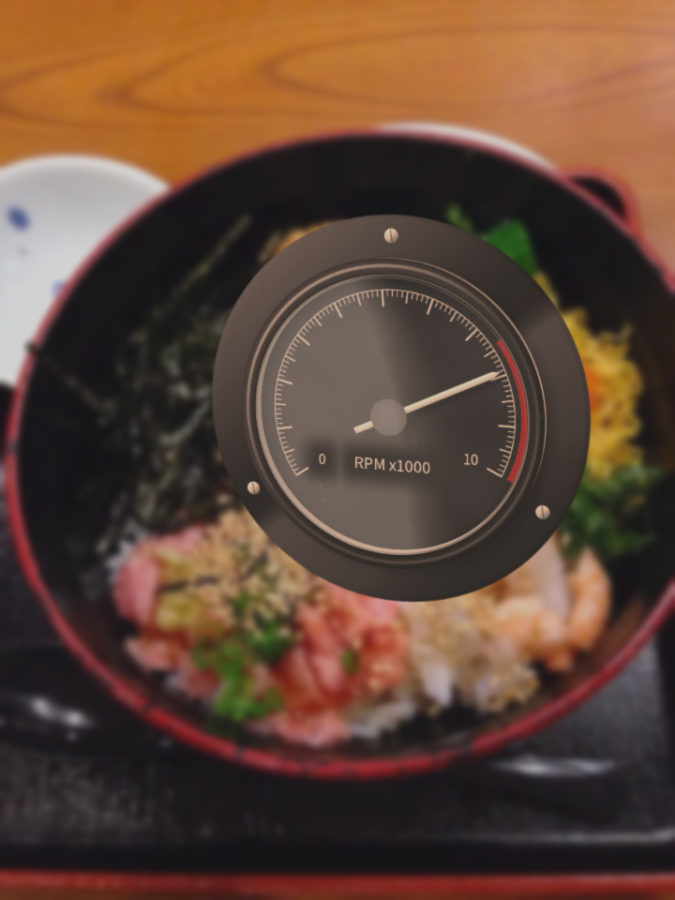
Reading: 7900 rpm
